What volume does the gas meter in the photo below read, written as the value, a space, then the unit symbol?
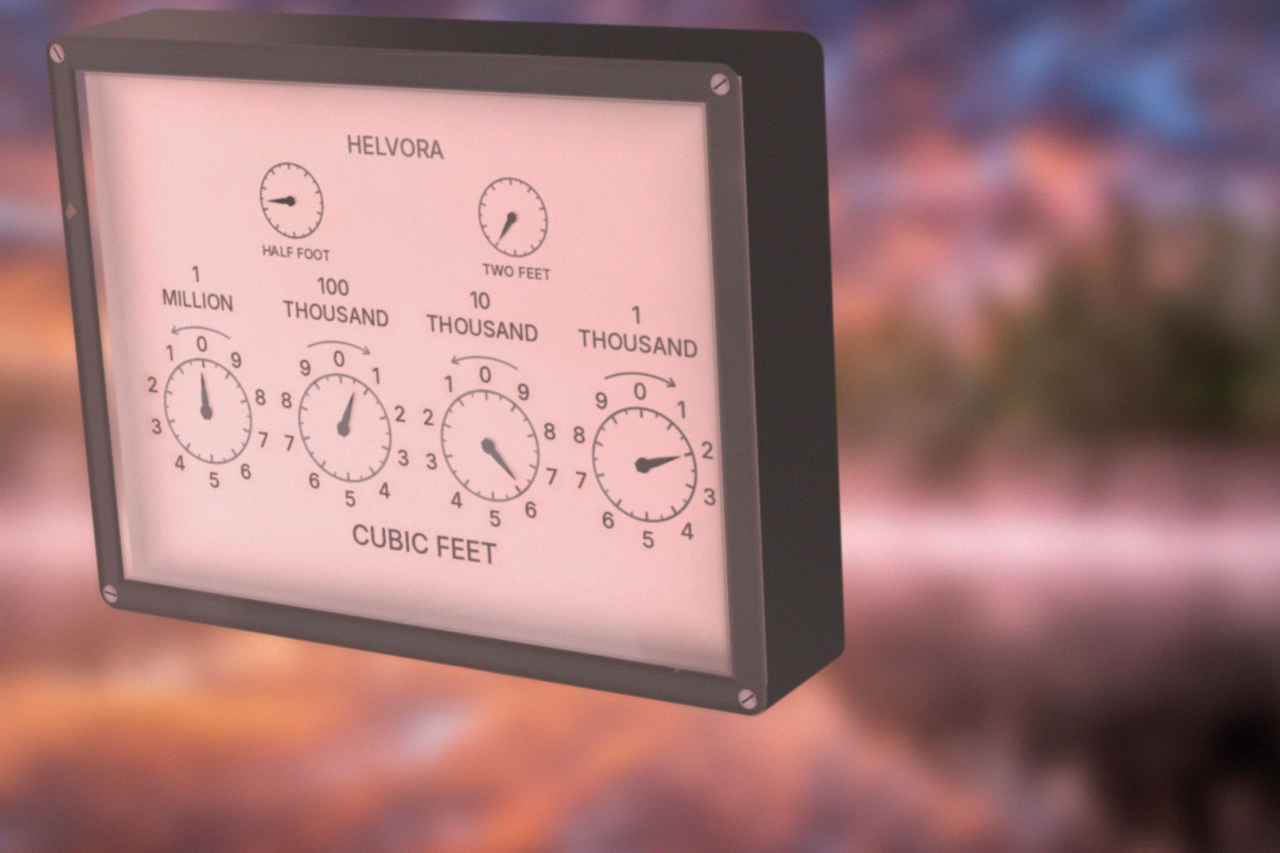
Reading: 6200 ft³
